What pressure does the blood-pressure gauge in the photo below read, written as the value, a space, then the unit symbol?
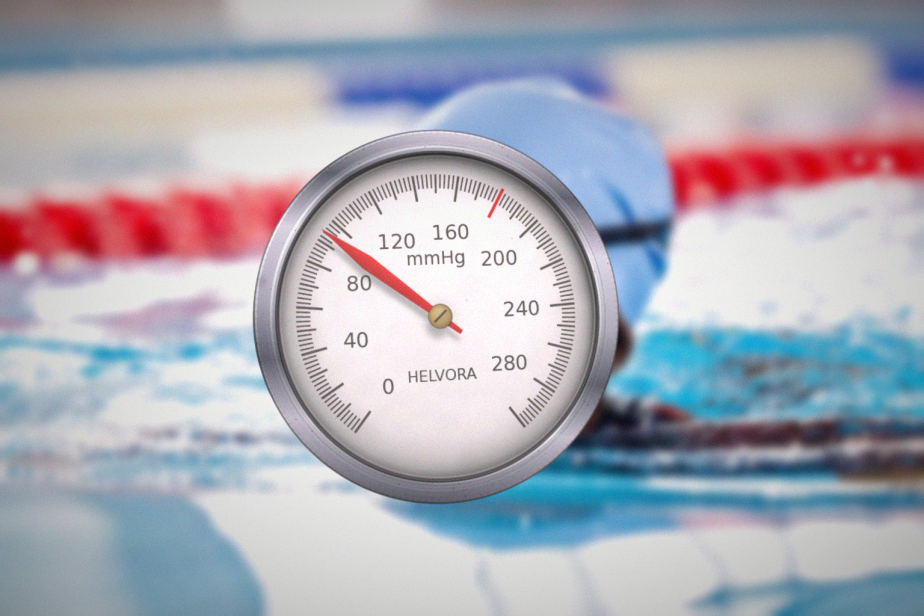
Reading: 94 mmHg
